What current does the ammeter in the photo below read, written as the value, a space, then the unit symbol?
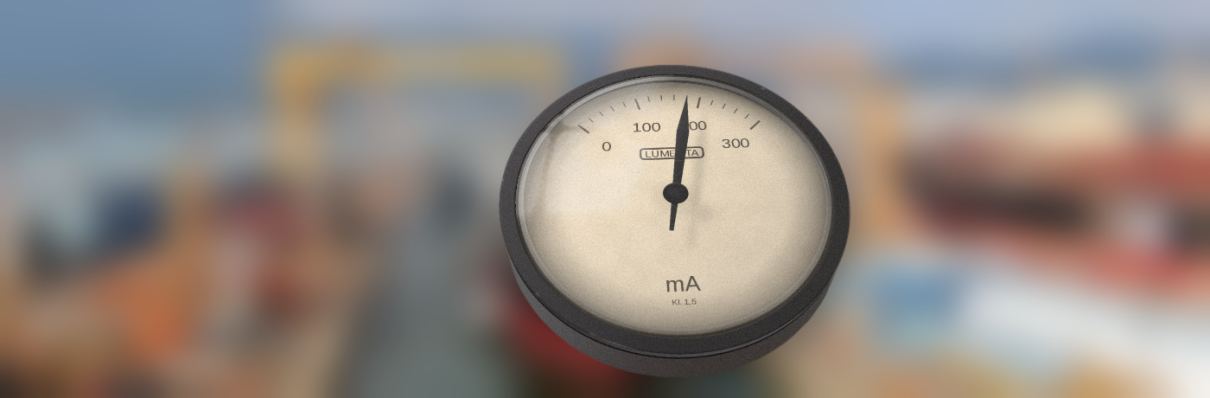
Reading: 180 mA
